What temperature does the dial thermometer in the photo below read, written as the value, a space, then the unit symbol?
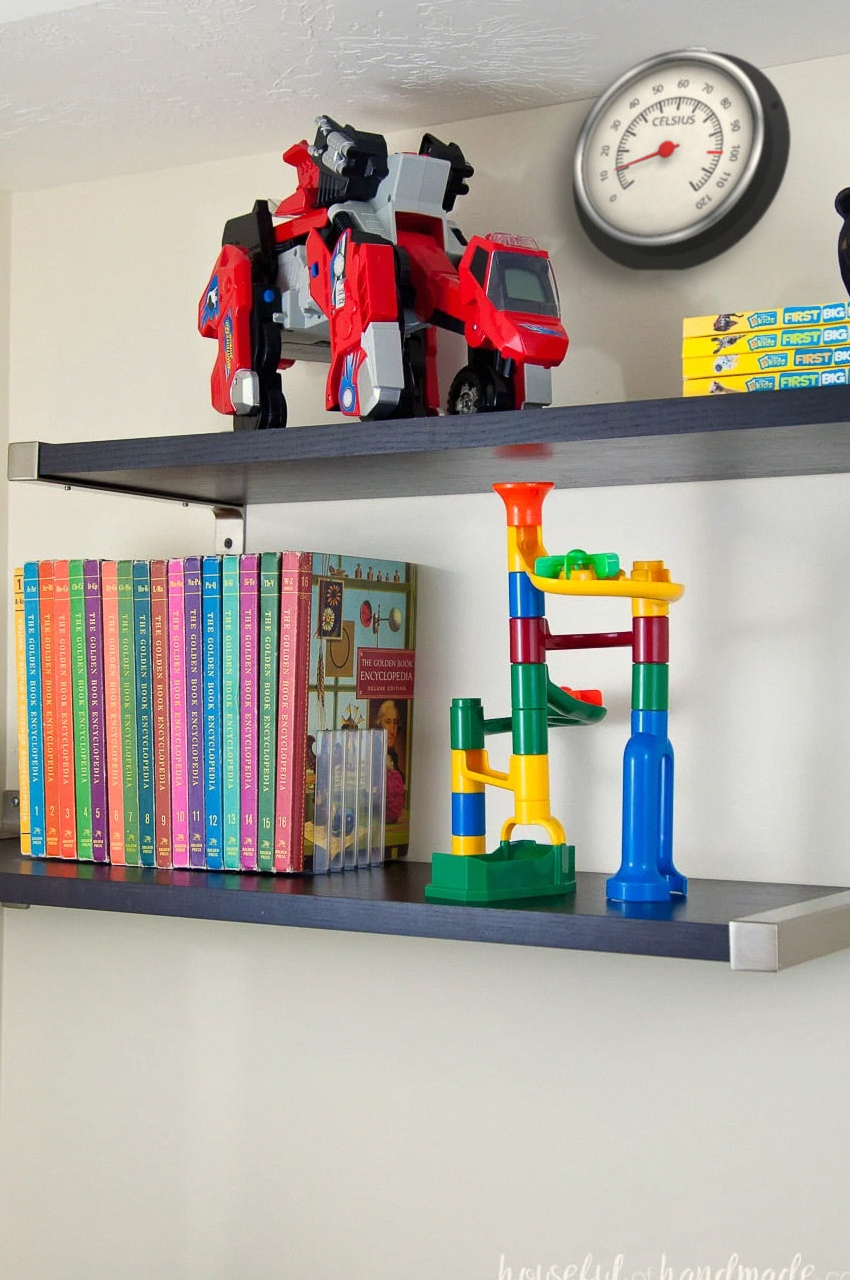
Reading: 10 °C
